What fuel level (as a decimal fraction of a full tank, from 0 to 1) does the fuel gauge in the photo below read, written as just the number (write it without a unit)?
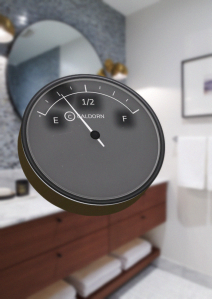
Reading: 0.25
